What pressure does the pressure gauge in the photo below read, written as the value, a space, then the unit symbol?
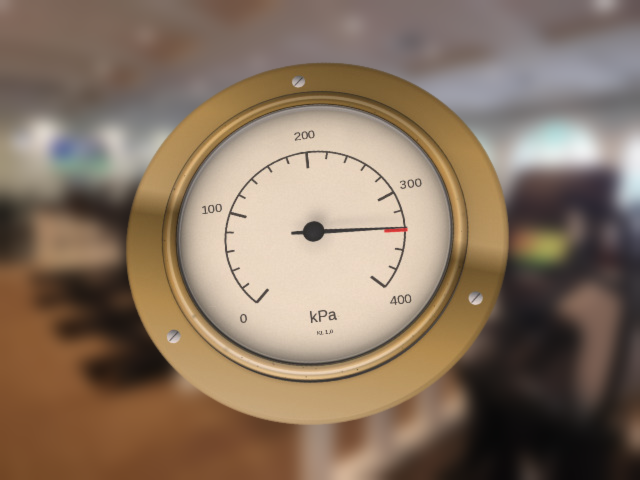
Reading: 340 kPa
